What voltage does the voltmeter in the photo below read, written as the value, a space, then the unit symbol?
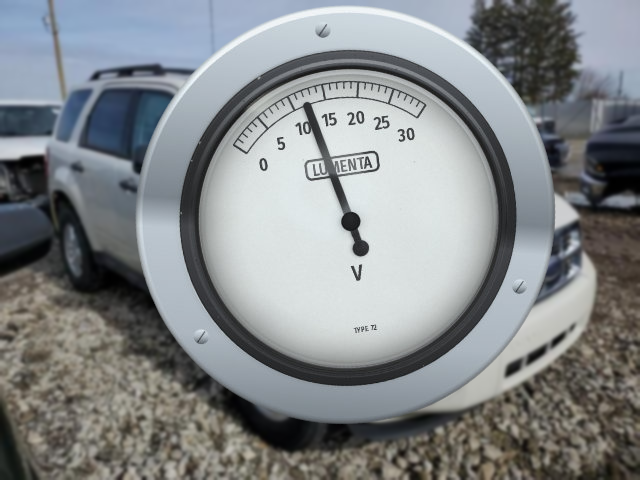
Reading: 12 V
